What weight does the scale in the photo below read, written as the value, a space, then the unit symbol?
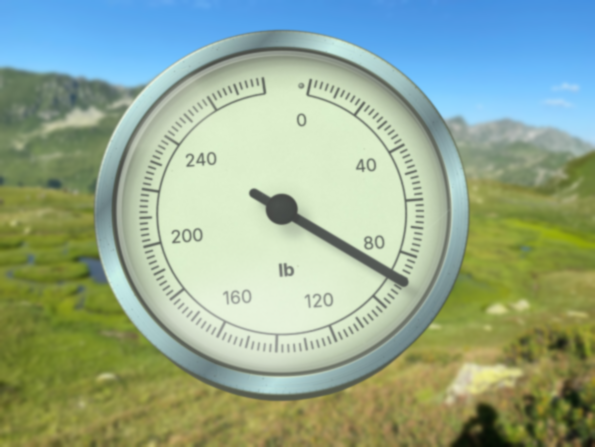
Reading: 90 lb
